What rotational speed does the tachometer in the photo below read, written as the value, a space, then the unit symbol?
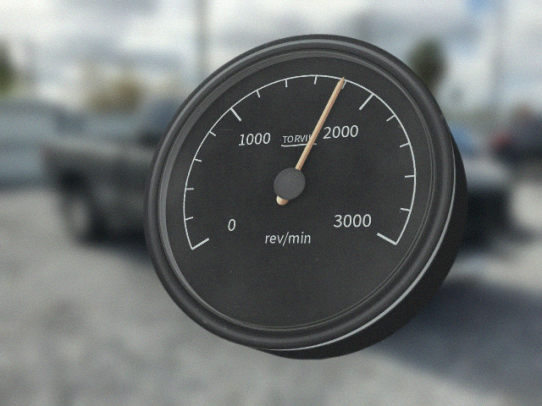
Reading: 1800 rpm
